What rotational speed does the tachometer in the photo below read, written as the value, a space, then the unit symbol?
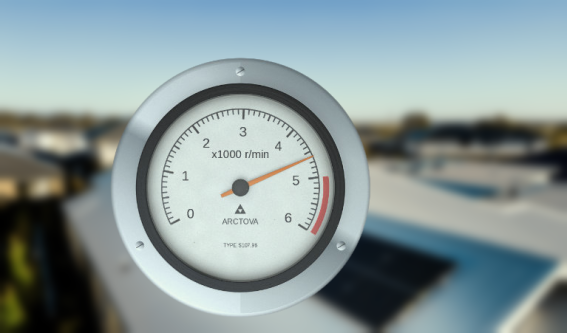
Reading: 4600 rpm
